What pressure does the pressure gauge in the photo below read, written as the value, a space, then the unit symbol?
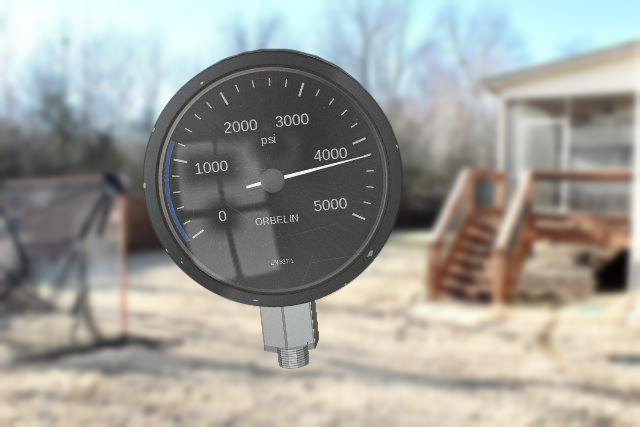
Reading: 4200 psi
